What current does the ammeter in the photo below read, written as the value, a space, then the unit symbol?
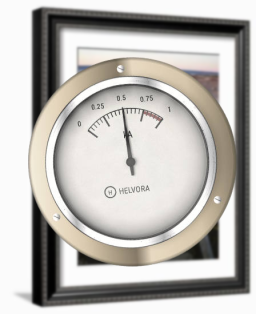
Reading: 0.5 kA
